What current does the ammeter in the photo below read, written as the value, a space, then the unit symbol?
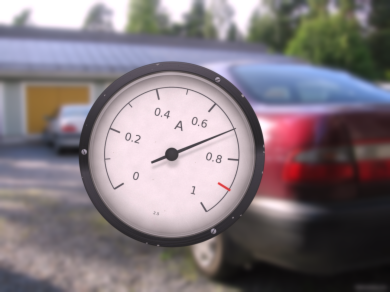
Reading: 0.7 A
